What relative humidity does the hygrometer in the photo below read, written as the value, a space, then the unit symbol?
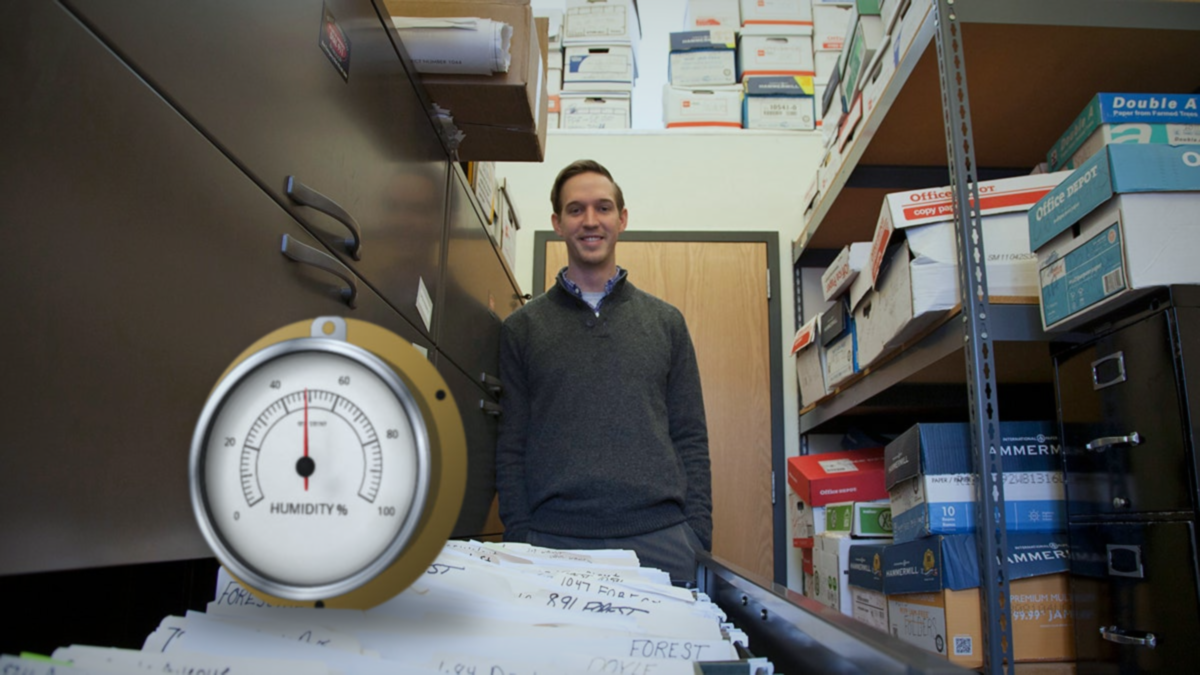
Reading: 50 %
